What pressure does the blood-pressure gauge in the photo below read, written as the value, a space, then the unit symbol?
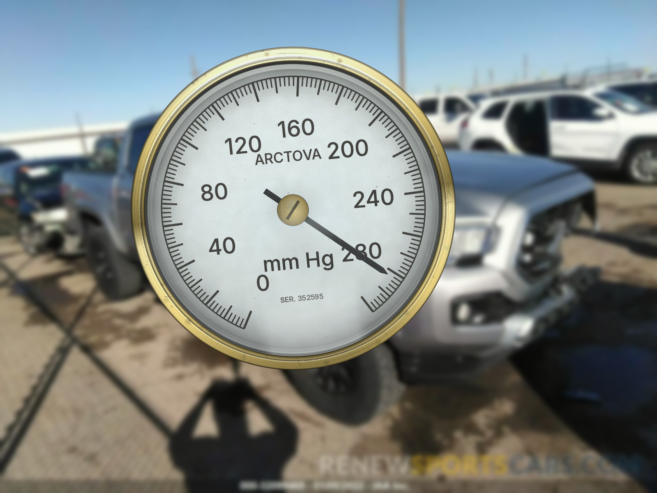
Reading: 282 mmHg
